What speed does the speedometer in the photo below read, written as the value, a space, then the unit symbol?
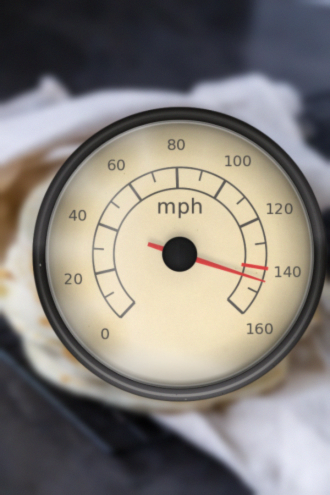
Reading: 145 mph
